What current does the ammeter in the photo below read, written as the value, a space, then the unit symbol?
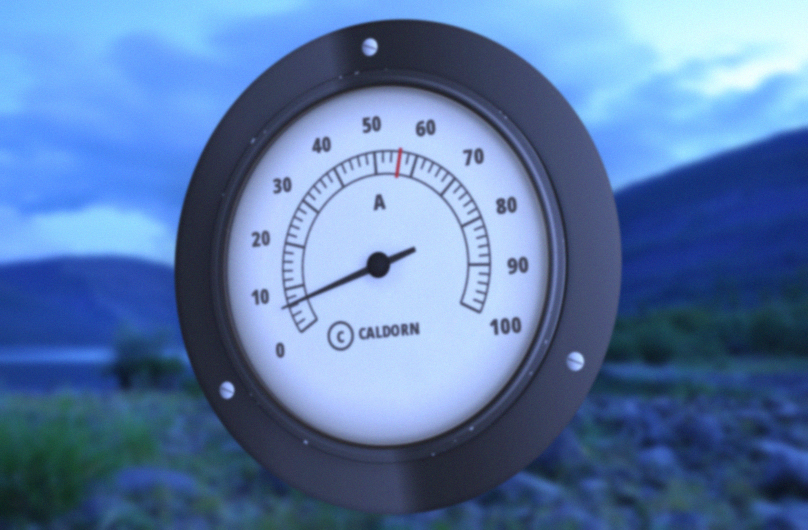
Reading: 6 A
